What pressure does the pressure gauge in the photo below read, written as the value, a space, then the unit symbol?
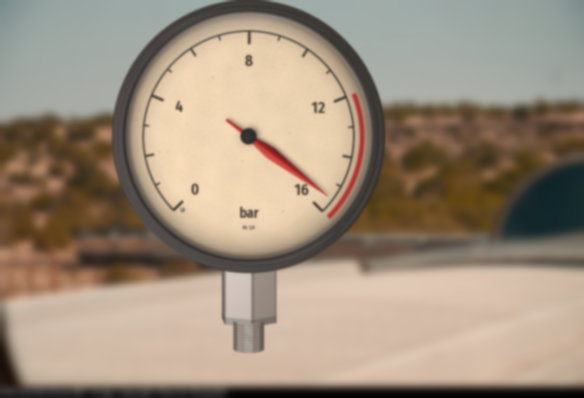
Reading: 15.5 bar
